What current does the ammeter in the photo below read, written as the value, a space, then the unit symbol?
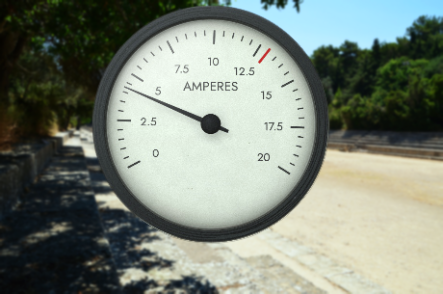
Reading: 4.25 A
